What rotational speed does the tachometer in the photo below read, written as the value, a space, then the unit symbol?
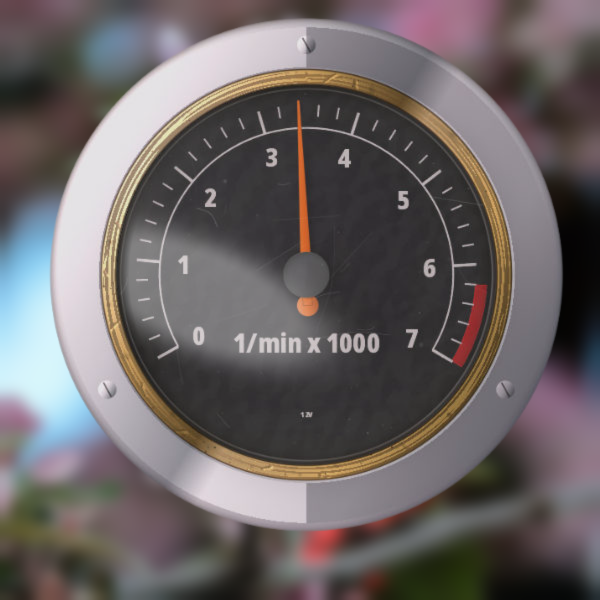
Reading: 3400 rpm
